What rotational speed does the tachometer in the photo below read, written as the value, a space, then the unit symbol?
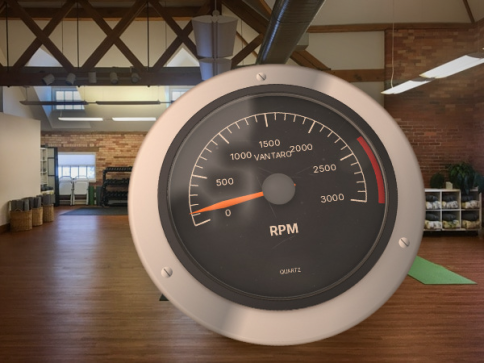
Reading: 100 rpm
